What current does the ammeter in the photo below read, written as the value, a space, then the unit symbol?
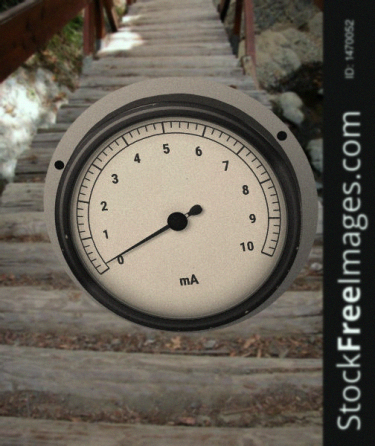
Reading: 0.2 mA
